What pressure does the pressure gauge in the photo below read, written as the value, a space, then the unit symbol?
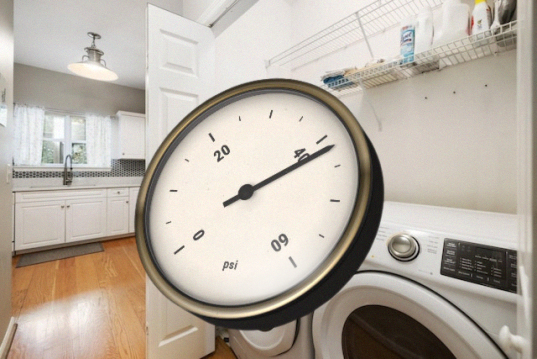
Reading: 42.5 psi
